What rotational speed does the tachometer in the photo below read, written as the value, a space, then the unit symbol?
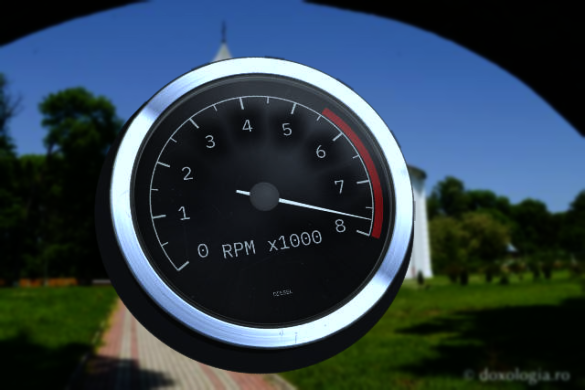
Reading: 7750 rpm
